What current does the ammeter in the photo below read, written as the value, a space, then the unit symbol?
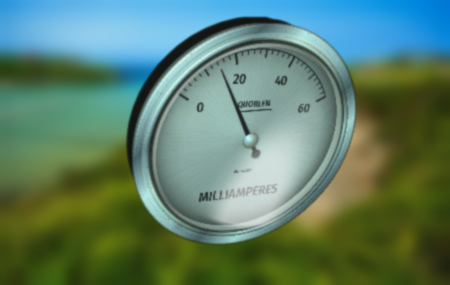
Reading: 14 mA
